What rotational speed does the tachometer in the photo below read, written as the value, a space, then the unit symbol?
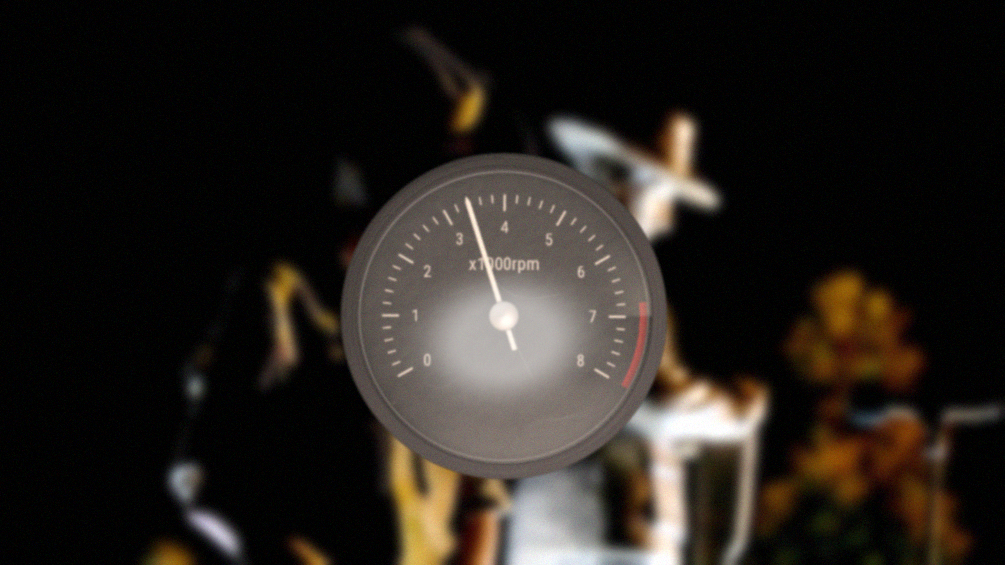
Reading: 3400 rpm
